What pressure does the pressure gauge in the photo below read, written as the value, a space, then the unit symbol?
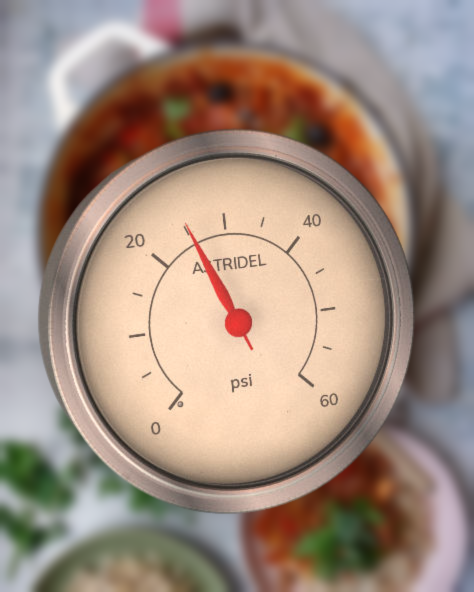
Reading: 25 psi
